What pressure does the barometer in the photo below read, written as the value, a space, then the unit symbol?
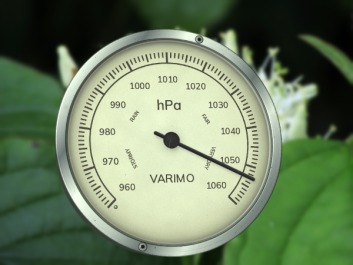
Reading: 1053 hPa
